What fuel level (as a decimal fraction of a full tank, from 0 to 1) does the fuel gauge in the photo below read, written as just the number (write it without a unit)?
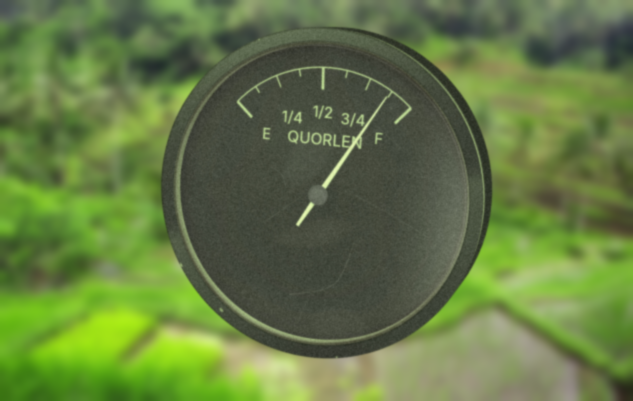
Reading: 0.875
